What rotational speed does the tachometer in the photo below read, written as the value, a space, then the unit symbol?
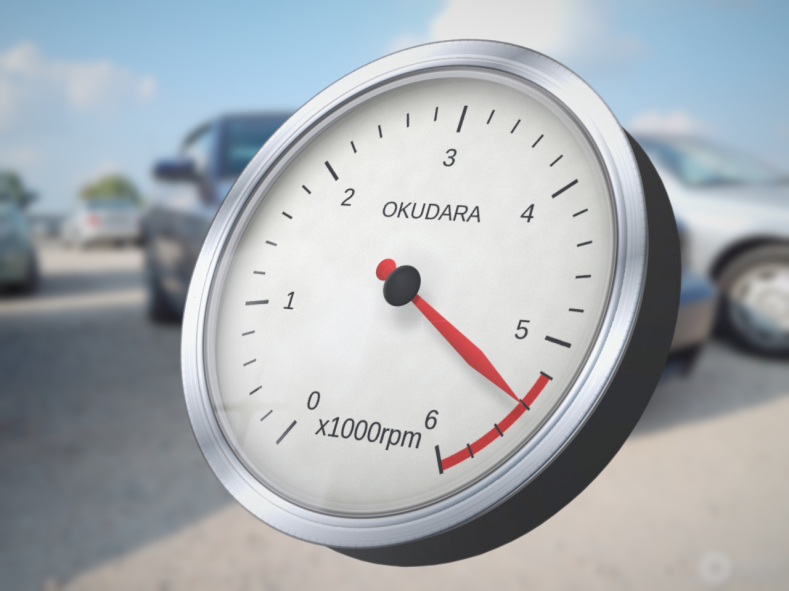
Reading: 5400 rpm
